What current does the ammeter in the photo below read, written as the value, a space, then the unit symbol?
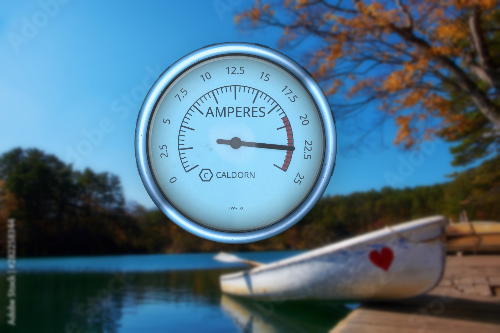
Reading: 22.5 A
